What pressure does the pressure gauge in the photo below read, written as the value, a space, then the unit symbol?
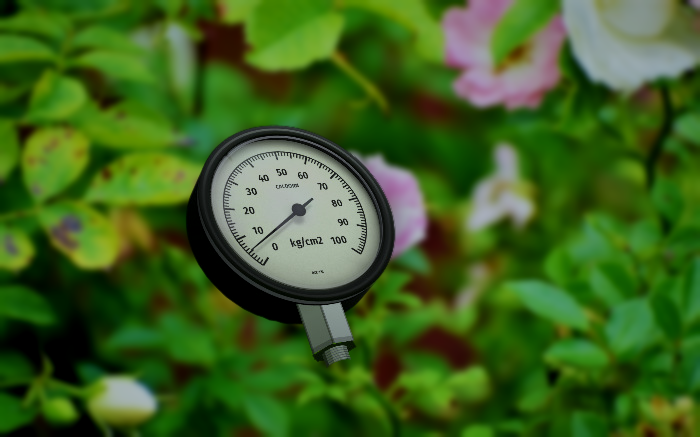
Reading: 5 kg/cm²
